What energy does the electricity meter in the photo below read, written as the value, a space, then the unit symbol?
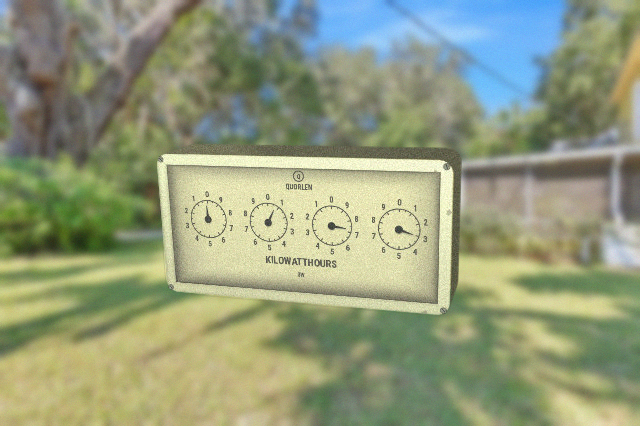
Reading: 73 kWh
